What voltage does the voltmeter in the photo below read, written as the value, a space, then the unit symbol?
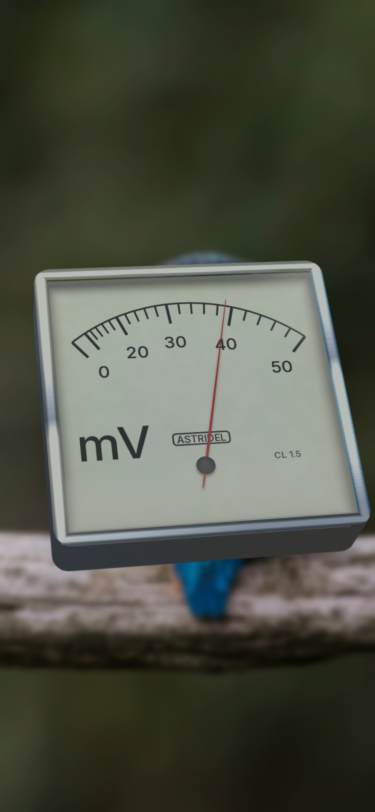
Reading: 39 mV
